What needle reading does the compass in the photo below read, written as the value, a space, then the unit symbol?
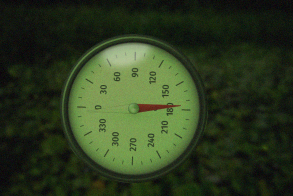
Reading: 175 °
